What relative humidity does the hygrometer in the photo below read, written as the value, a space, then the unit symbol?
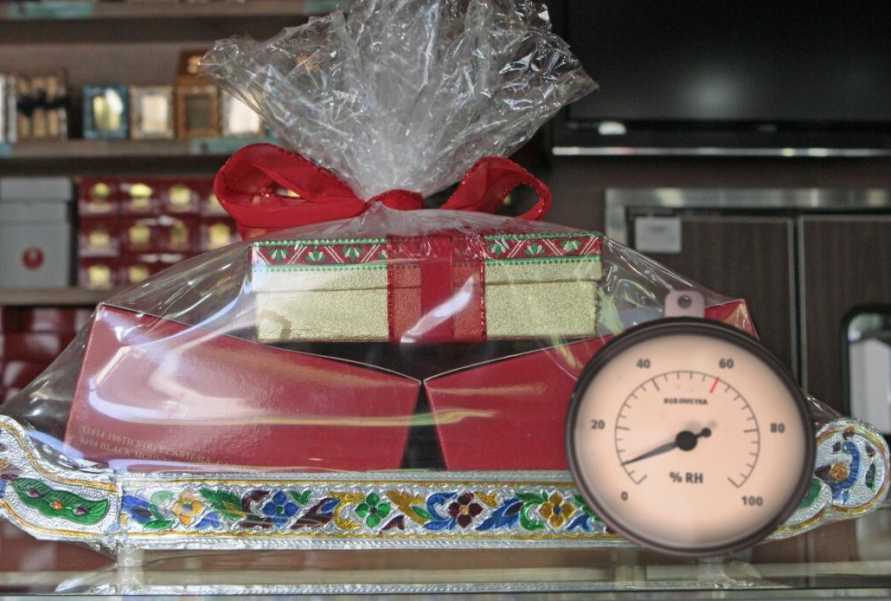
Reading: 8 %
